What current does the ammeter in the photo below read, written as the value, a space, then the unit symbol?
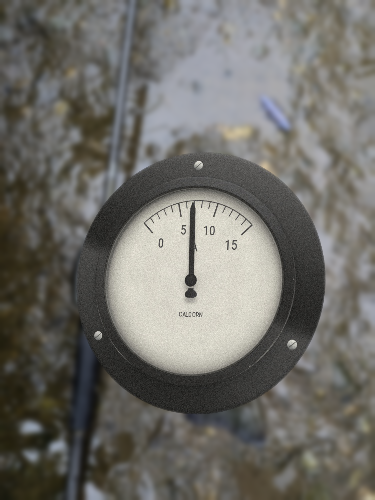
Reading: 7 A
